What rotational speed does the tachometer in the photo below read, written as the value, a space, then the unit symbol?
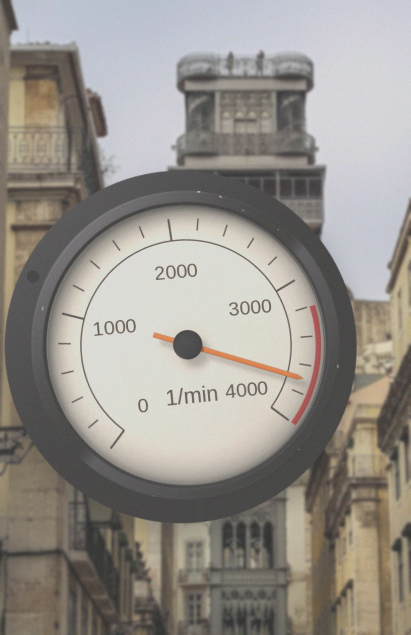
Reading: 3700 rpm
